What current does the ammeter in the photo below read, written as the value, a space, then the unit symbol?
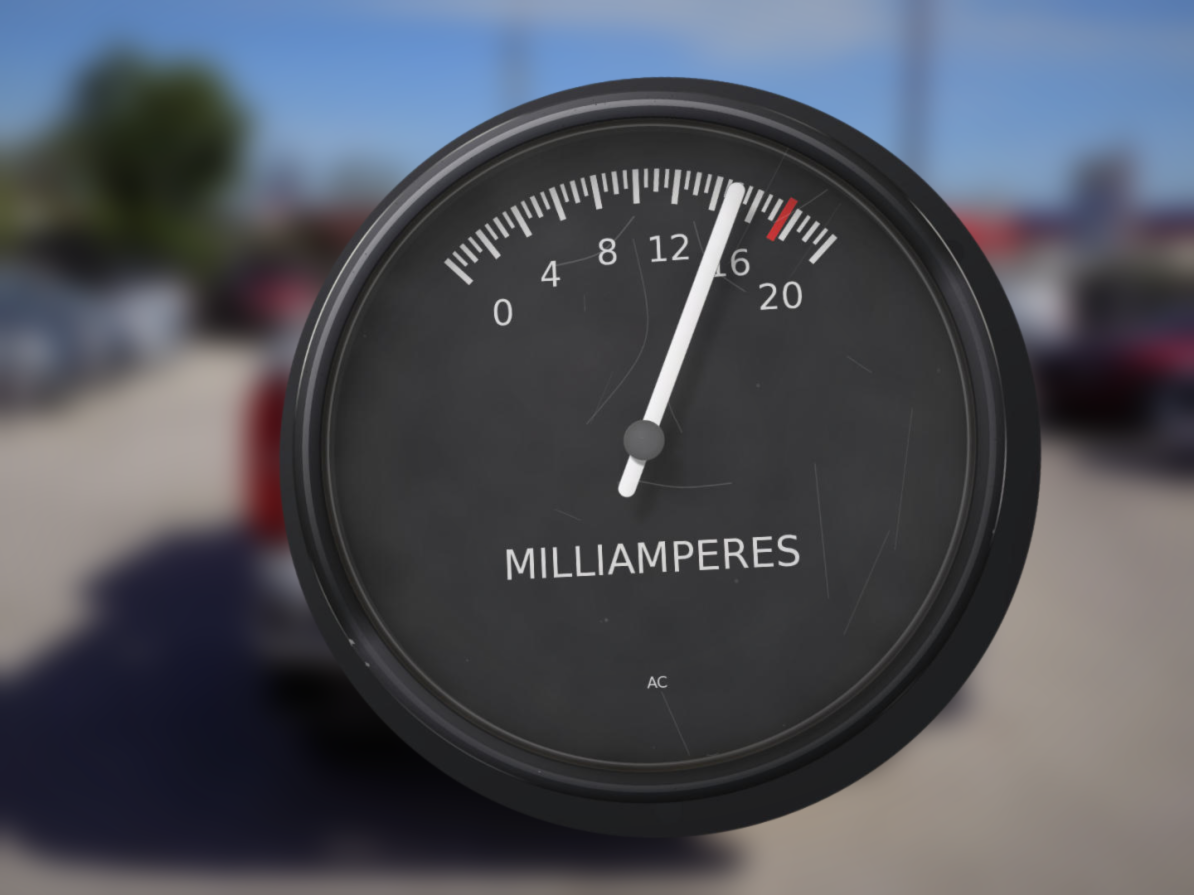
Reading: 15 mA
